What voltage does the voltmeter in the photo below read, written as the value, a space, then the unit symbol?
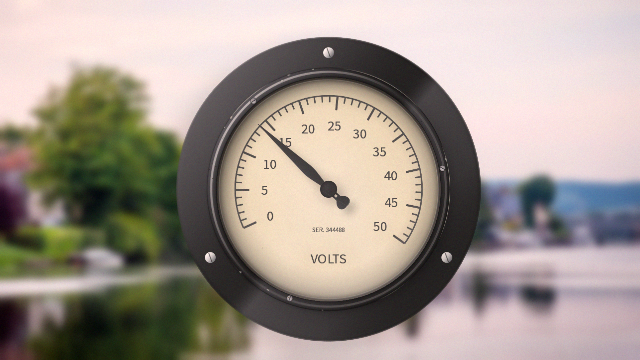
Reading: 14 V
